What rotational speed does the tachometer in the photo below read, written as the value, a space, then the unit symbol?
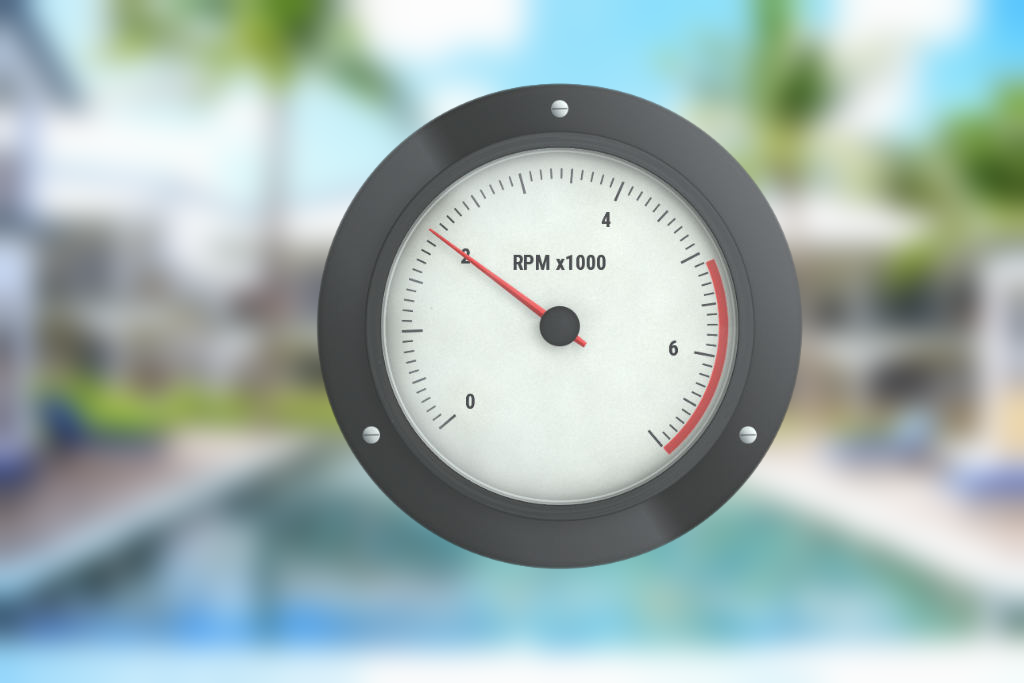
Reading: 2000 rpm
